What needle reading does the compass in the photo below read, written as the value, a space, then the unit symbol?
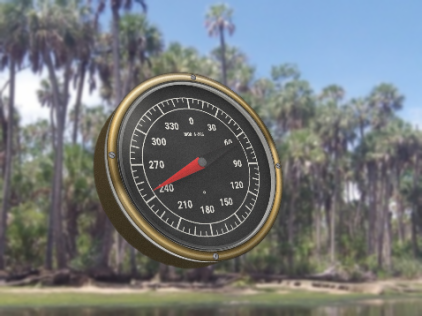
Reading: 245 °
